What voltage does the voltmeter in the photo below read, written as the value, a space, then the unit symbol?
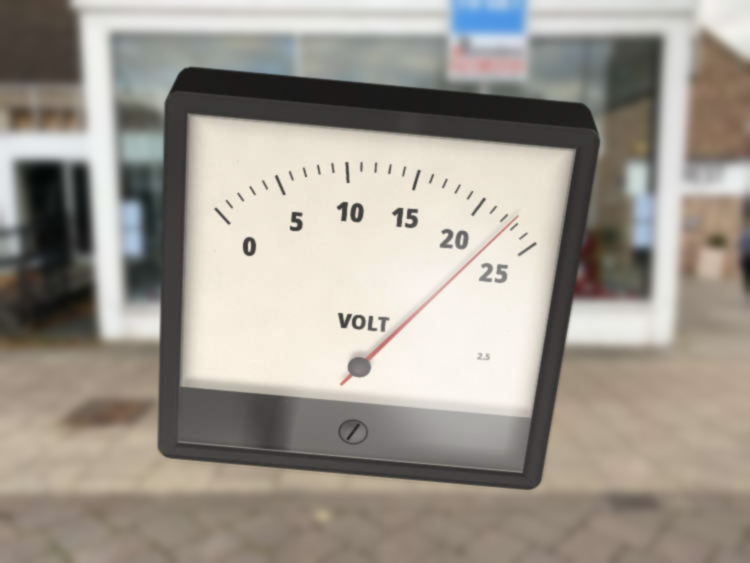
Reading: 22.5 V
